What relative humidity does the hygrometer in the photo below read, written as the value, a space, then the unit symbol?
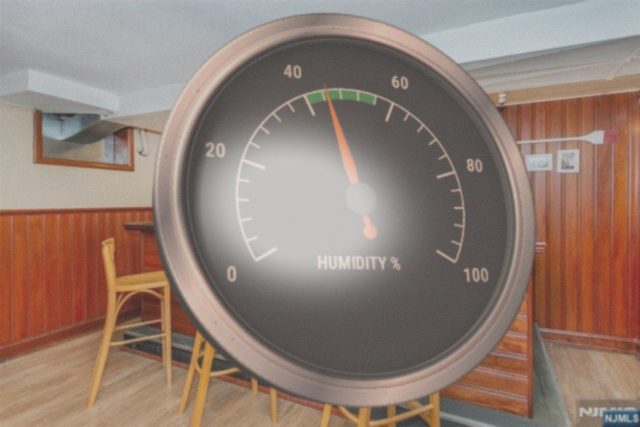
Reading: 44 %
